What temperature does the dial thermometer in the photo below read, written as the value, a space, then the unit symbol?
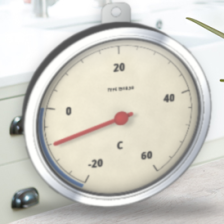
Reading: -8 °C
